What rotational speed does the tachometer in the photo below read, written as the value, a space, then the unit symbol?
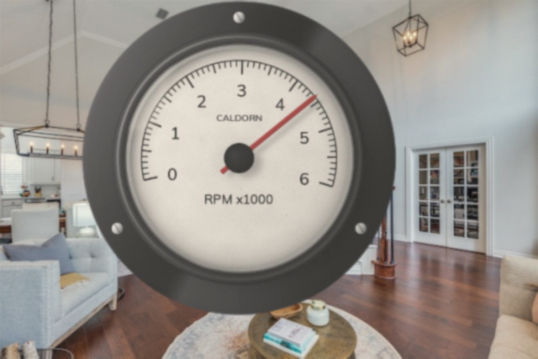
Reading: 4400 rpm
